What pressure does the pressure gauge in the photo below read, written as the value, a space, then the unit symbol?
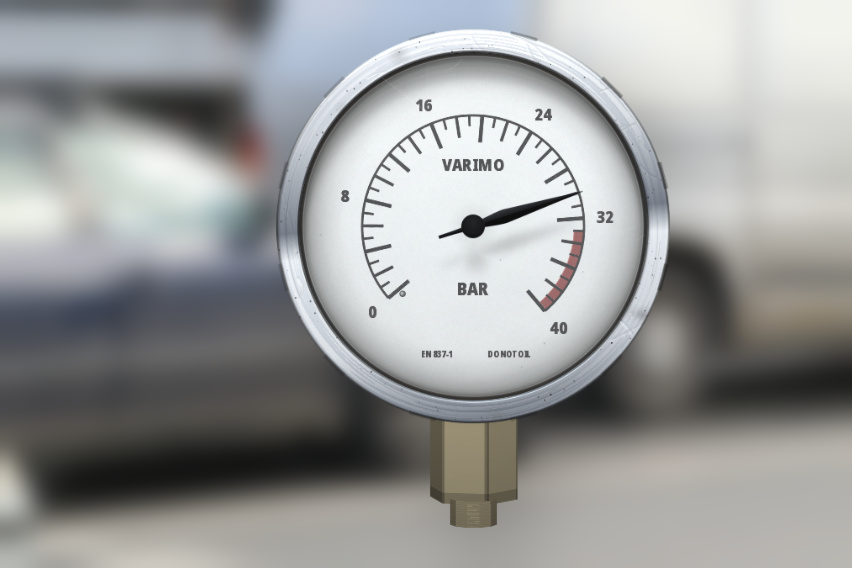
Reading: 30 bar
